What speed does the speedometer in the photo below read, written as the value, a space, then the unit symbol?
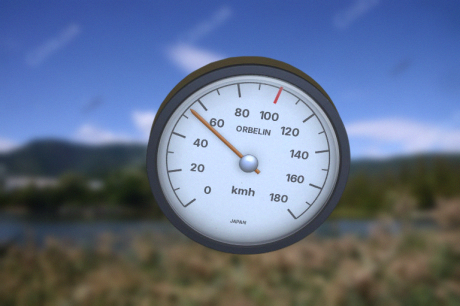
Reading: 55 km/h
